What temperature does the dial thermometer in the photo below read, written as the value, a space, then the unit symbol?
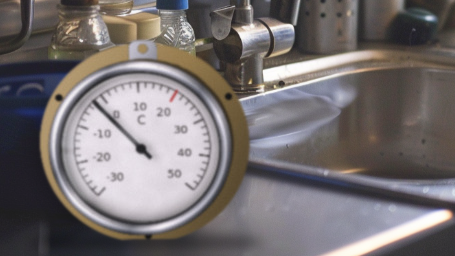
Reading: -2 °C
